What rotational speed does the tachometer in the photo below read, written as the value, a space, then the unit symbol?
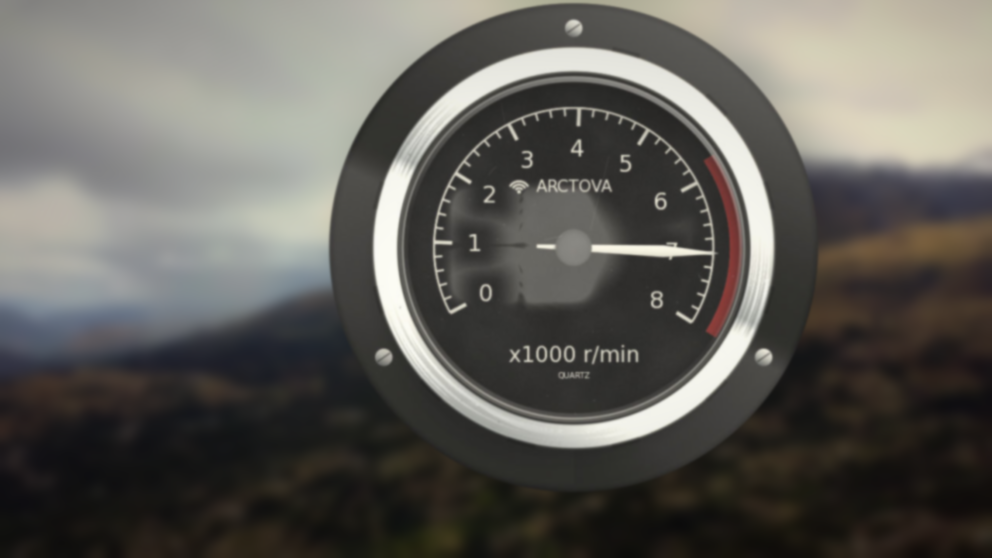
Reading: 7000 rpm
